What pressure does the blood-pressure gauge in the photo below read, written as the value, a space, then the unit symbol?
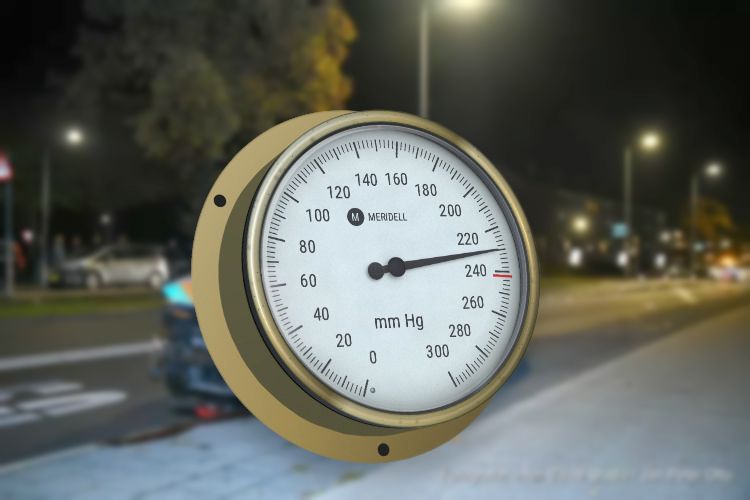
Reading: 230 mmHg
